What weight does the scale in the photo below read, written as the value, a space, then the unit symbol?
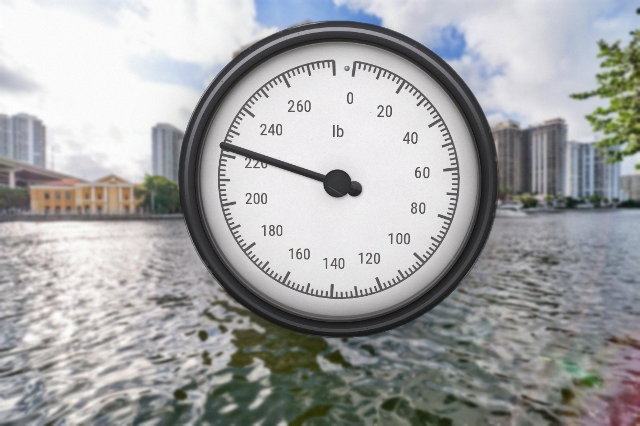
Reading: 224 lb
